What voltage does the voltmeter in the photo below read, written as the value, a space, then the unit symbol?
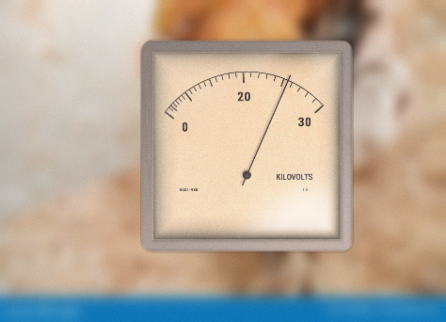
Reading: 25.5 kV
